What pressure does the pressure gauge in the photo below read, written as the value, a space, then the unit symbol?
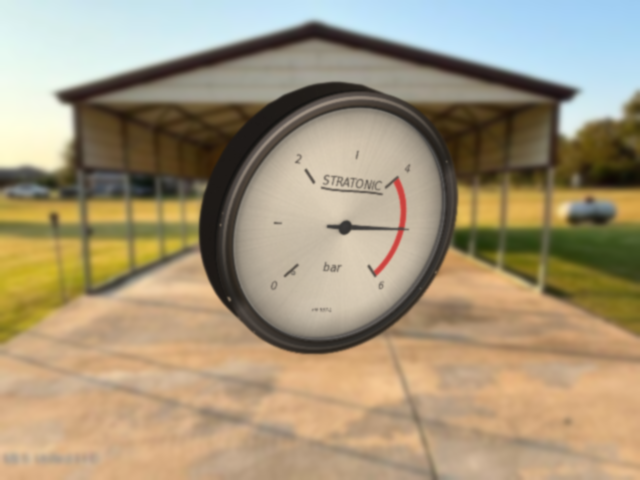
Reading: 5 bar
